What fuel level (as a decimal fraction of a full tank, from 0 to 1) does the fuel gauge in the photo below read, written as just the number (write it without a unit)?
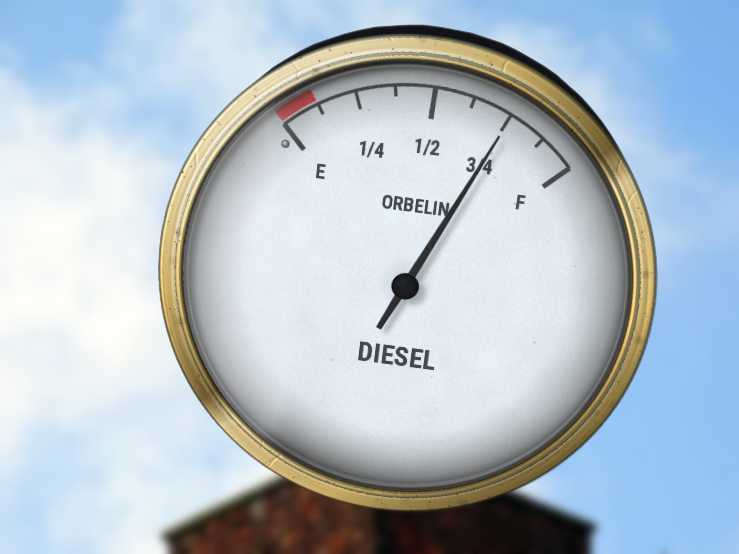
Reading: 0.75
